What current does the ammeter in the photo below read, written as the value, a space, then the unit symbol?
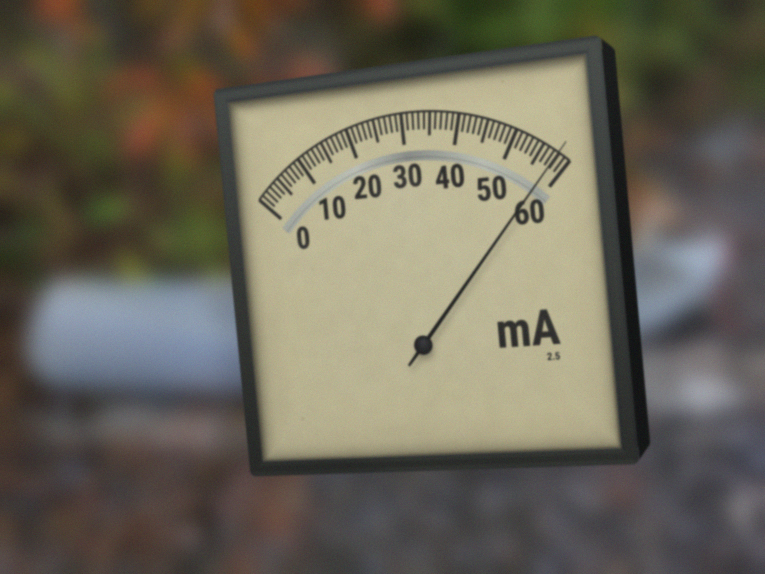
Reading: 58 mA
